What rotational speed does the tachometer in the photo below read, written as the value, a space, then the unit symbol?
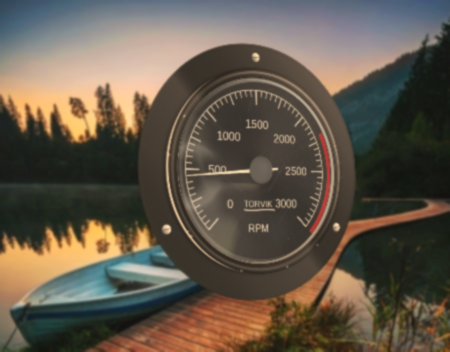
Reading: 450 rpm
